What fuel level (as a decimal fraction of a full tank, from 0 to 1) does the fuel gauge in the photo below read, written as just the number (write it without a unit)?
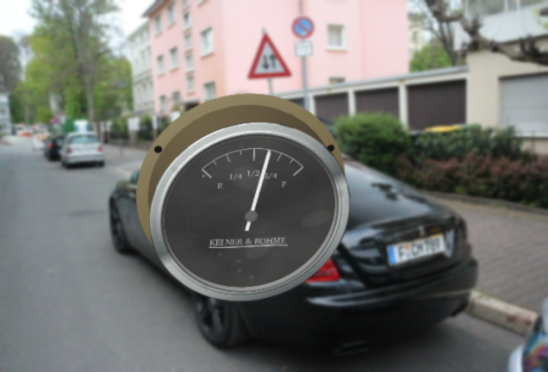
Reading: 0.625
